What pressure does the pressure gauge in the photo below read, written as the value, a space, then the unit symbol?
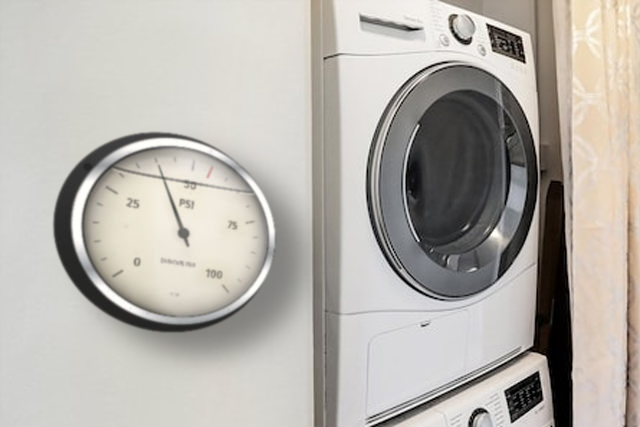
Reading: 40 psi
